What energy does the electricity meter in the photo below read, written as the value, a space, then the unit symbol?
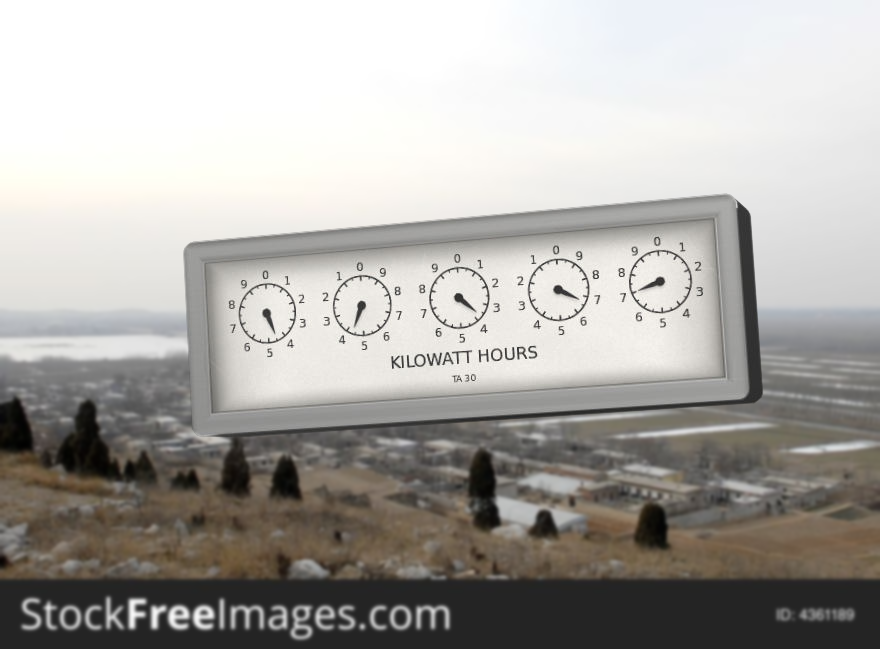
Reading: 44367 kWh
